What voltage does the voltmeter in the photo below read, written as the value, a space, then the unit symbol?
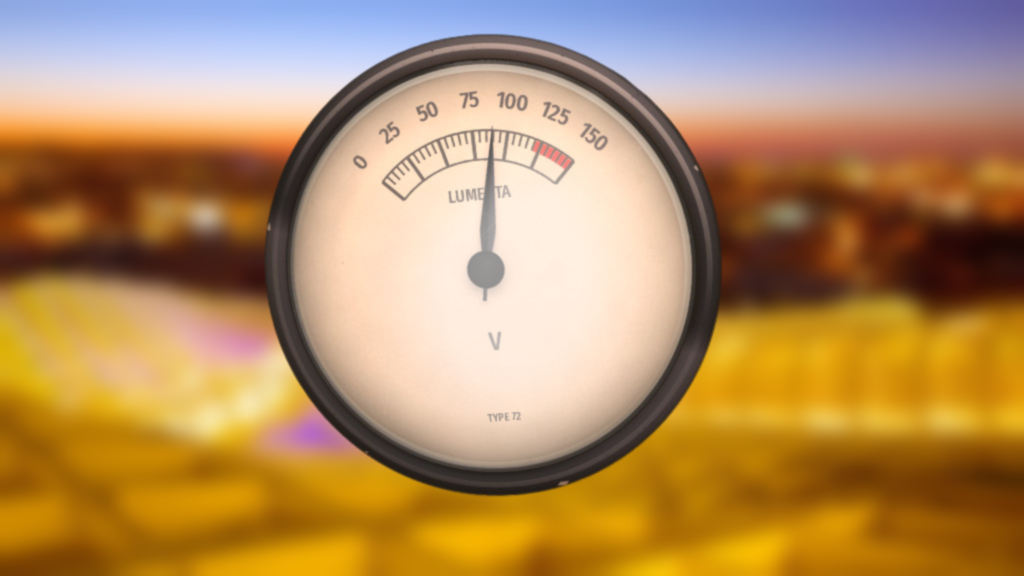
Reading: 90 V
